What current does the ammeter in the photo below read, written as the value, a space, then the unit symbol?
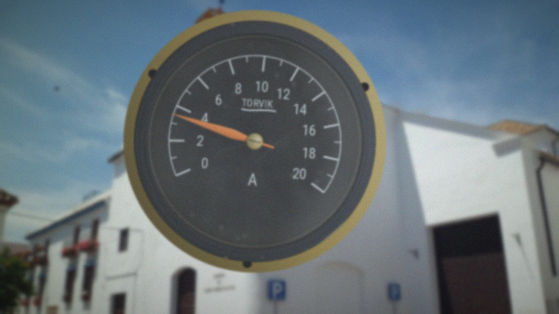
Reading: 3.5 A
